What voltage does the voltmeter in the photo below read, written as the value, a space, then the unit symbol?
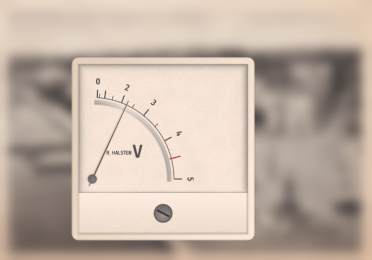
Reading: 2.25 V
